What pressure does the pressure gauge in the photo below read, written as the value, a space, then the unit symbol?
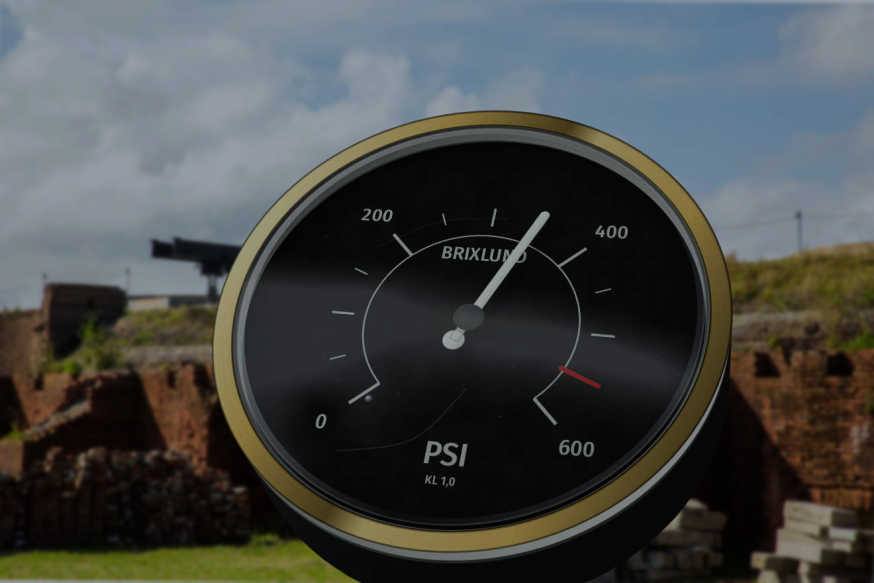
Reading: 350 psi
